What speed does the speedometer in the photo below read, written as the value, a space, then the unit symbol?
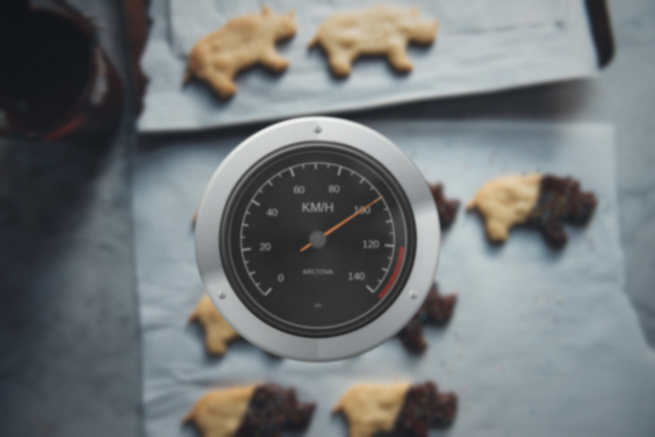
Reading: 100 km/h
